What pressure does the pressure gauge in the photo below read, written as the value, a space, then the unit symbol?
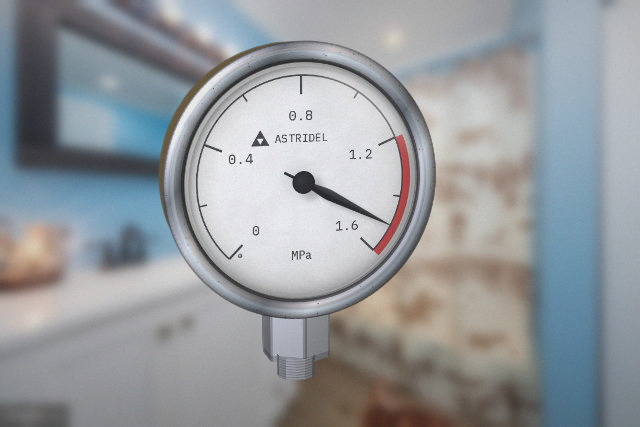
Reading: 1.5 MPa
